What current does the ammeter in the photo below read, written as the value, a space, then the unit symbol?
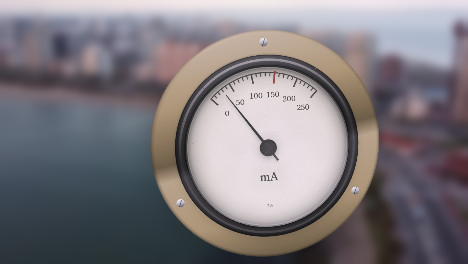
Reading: 30 mA
